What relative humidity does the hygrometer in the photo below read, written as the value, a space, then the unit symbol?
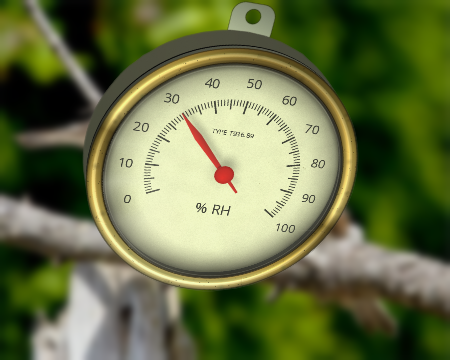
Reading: 30 %
